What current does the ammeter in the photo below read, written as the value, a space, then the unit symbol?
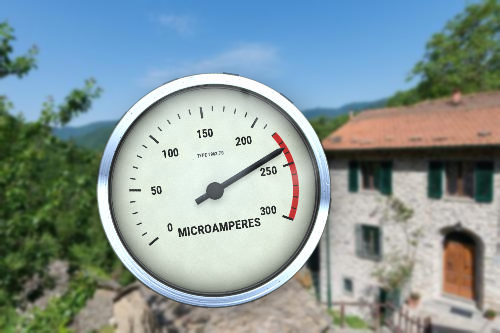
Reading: 235 µA
